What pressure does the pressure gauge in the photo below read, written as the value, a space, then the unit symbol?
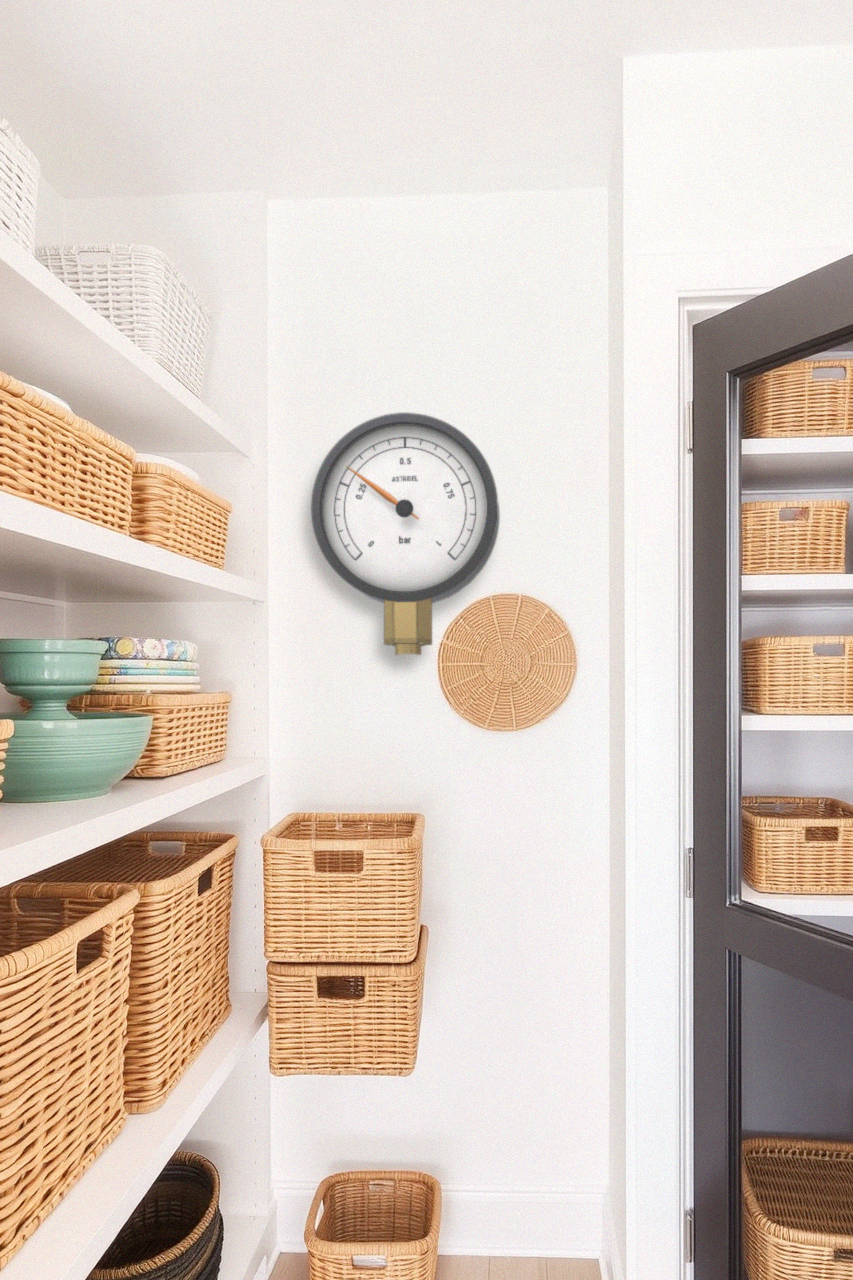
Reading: 0.3 bar
